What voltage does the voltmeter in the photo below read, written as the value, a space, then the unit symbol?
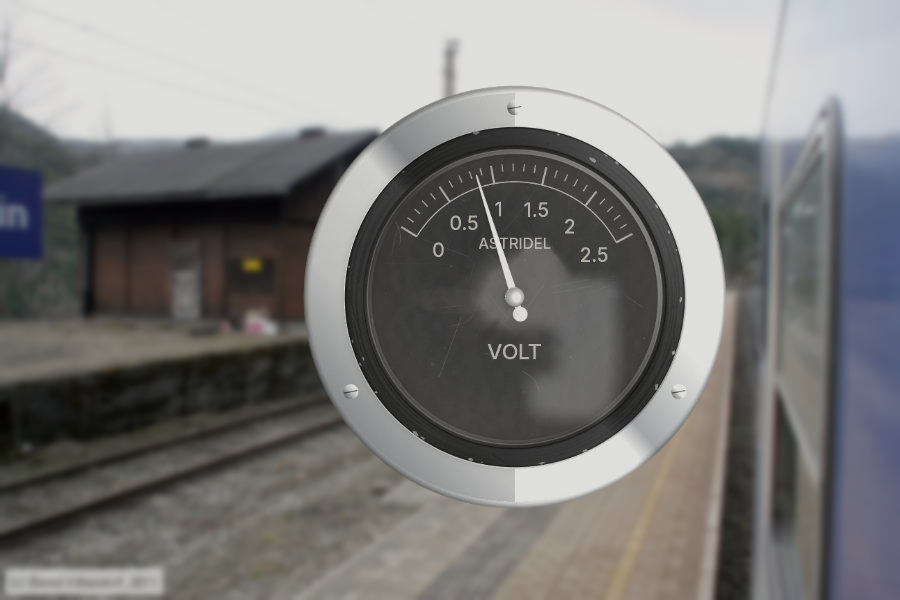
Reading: 0.85 V
